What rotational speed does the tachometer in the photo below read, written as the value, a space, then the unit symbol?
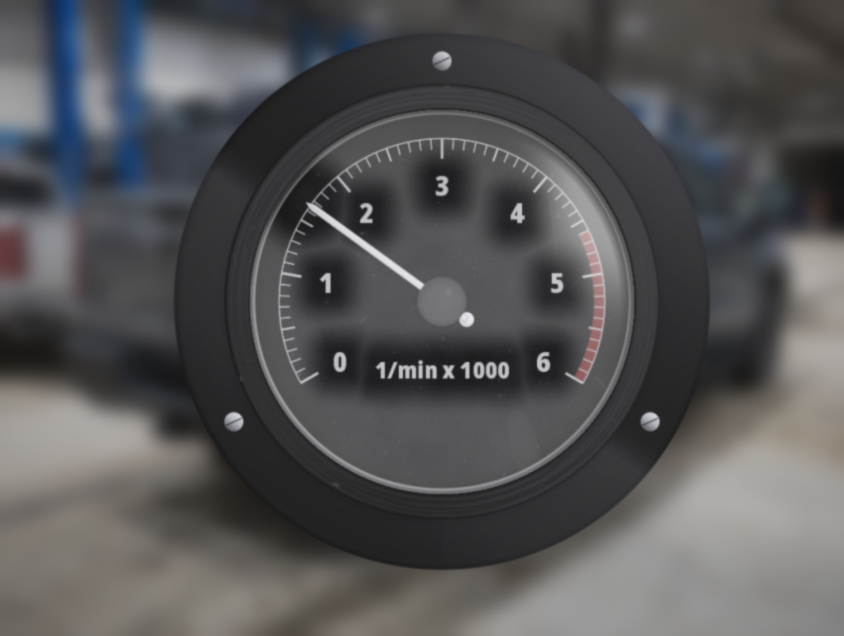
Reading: 1650 rpm
